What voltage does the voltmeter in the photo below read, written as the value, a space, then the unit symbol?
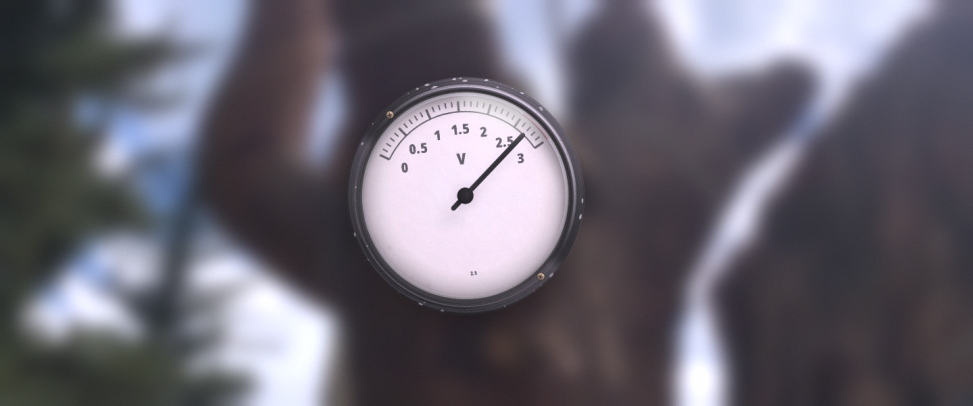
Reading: 2.7 V
